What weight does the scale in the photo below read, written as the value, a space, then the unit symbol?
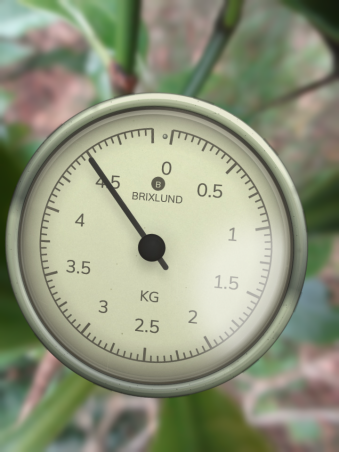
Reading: 4.5 kg
